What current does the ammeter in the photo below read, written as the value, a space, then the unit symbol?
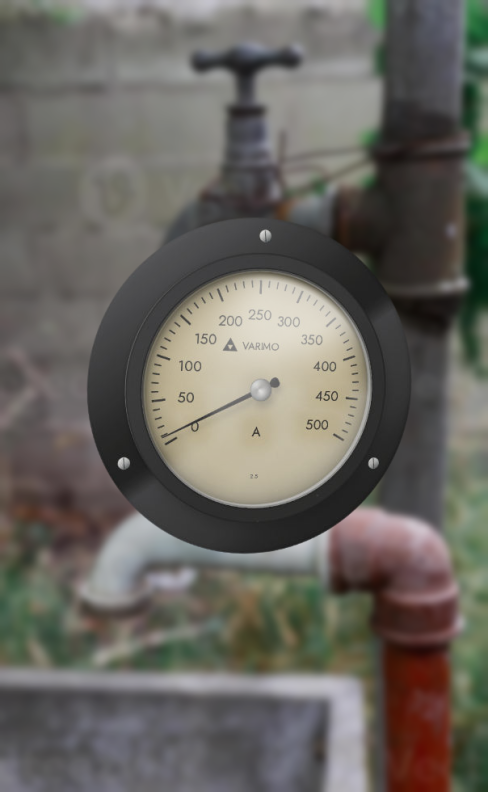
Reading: 10 A
